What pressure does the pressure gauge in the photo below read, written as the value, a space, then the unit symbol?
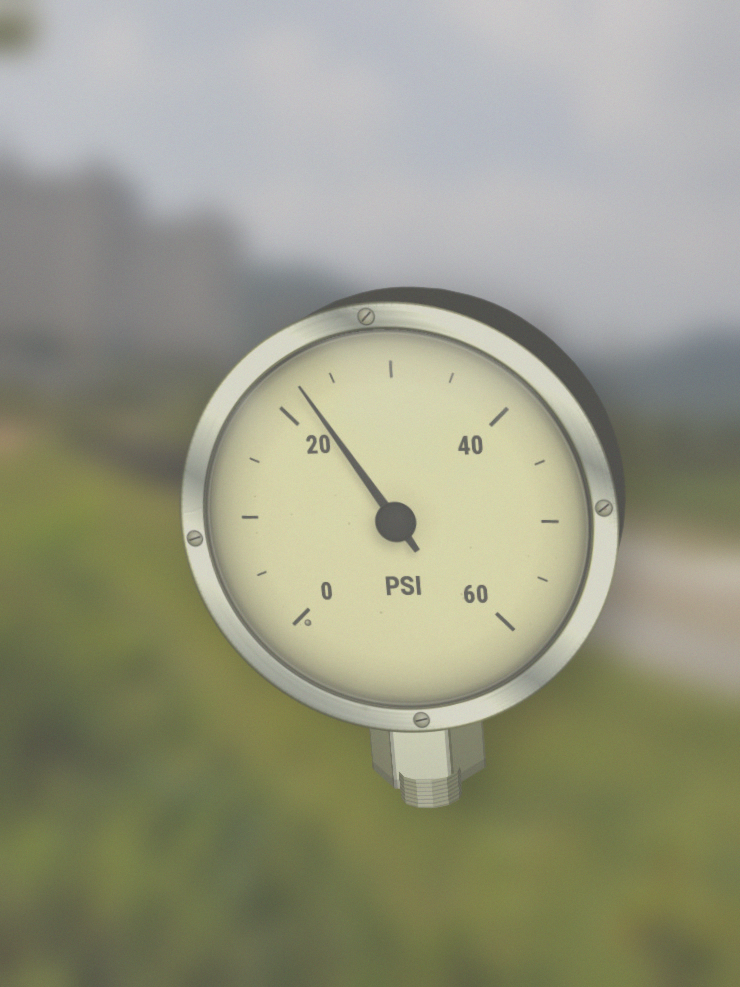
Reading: 22.5 psi
